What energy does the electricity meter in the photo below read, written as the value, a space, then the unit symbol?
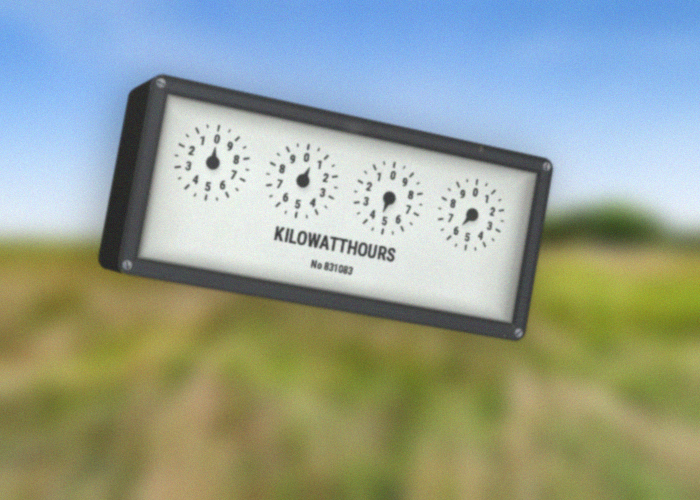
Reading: 46 kWh
